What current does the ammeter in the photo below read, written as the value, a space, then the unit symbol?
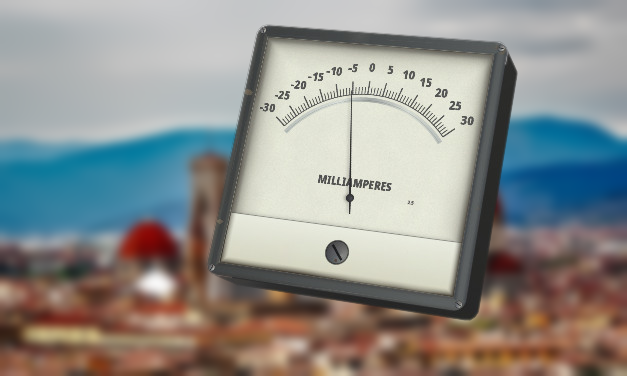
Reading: -5 mA
